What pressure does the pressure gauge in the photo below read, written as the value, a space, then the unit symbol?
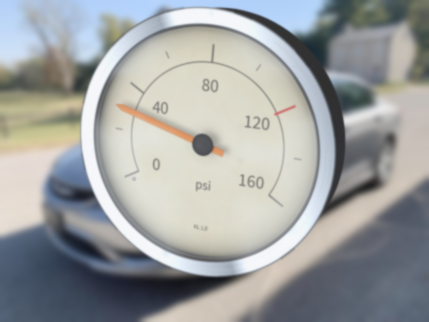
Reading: 30 psi
